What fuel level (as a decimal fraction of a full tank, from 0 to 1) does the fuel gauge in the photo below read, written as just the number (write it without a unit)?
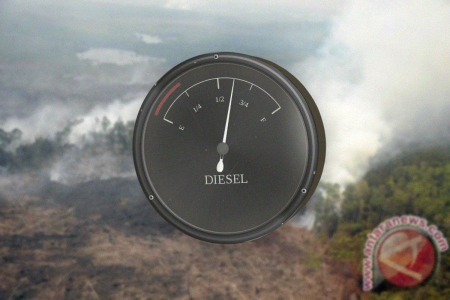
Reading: 0.625
